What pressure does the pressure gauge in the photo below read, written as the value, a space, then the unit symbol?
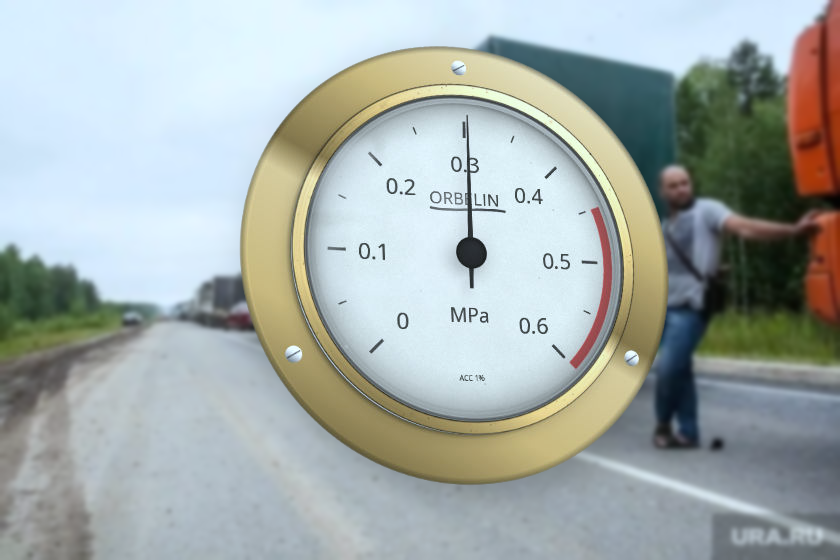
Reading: 0.3 MPa
